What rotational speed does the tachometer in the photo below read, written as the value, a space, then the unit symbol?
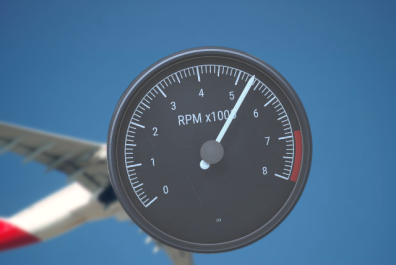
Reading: 5300 rpm
